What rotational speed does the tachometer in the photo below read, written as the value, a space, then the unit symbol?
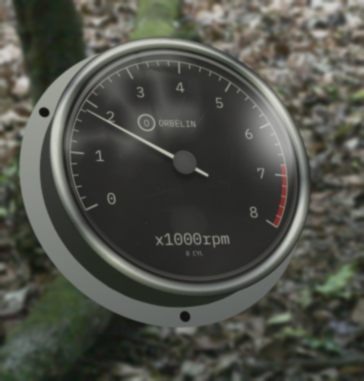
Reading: 1800 rpm
